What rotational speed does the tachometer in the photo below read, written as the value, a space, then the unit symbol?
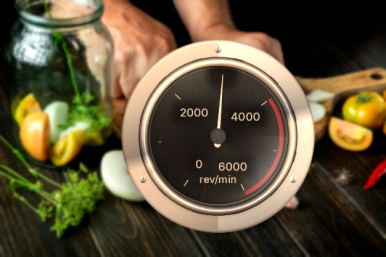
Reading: 3000 rpm
